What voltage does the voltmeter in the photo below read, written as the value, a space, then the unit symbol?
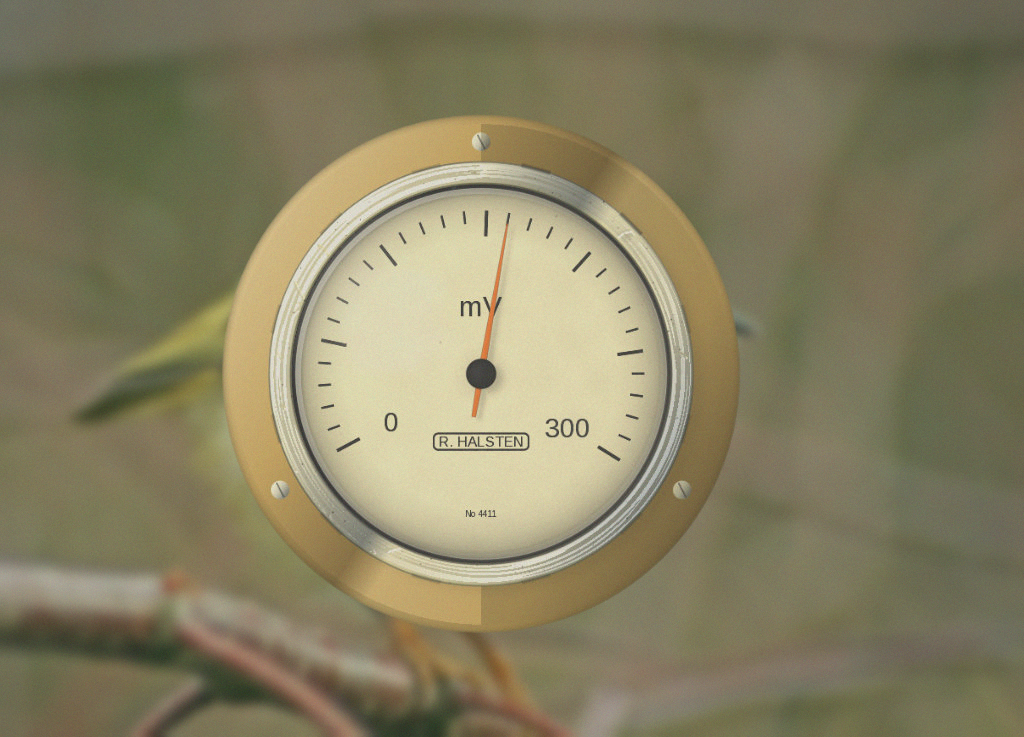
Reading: 160 mV
